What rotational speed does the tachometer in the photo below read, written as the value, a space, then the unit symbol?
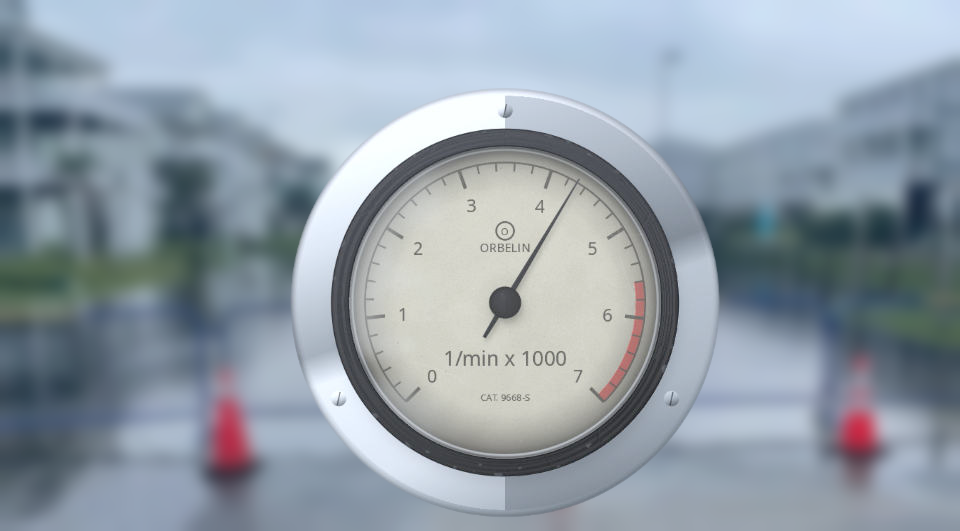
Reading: 4300 rpm
